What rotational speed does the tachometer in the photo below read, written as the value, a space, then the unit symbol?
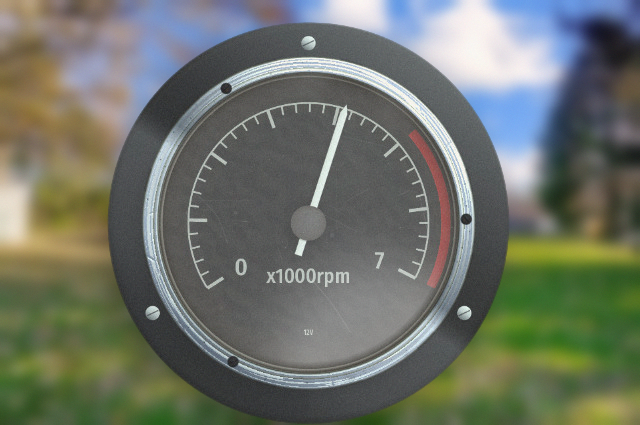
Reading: 4100 rpm
